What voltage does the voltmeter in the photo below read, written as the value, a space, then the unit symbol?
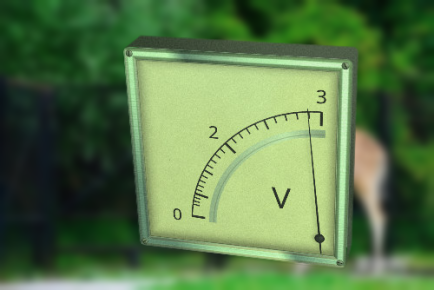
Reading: 2.9 V
